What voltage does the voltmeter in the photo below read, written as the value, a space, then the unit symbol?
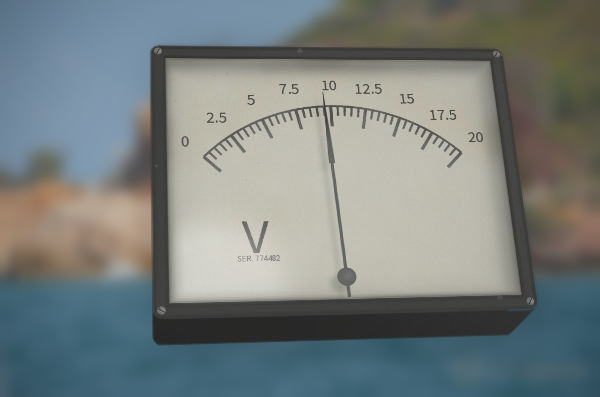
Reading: 9.5 V
